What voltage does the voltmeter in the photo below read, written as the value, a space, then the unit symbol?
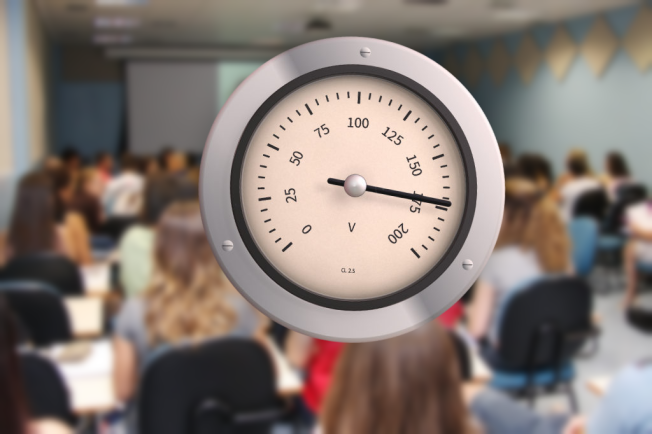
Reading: 172.5 V
